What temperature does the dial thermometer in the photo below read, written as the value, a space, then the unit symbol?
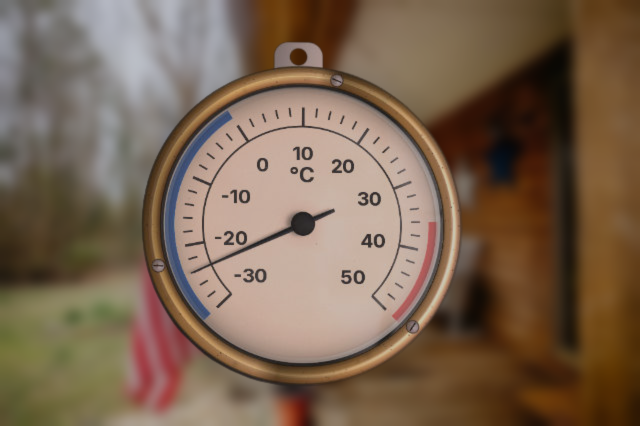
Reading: -24 °C
